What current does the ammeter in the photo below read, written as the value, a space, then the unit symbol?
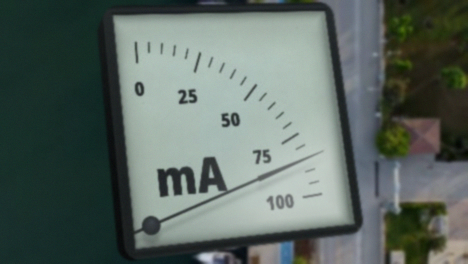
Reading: 85 mA
